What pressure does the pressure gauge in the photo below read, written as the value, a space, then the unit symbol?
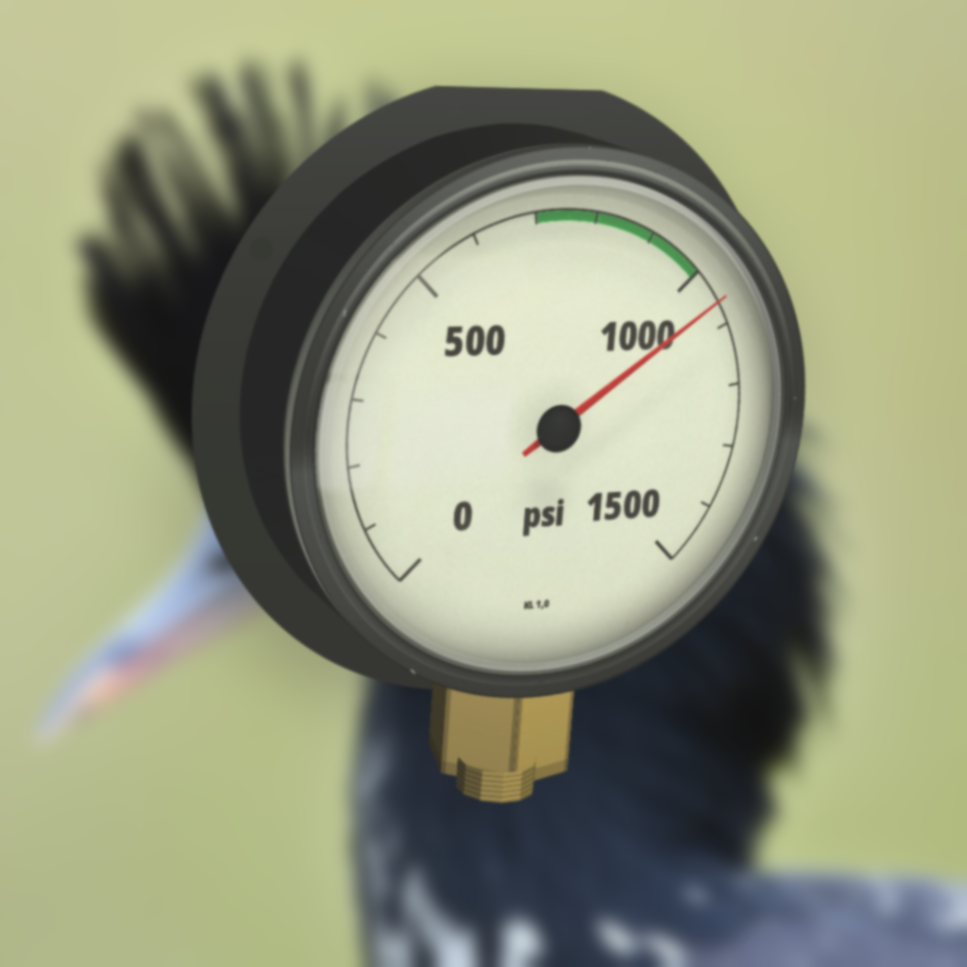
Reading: 1050 psi
